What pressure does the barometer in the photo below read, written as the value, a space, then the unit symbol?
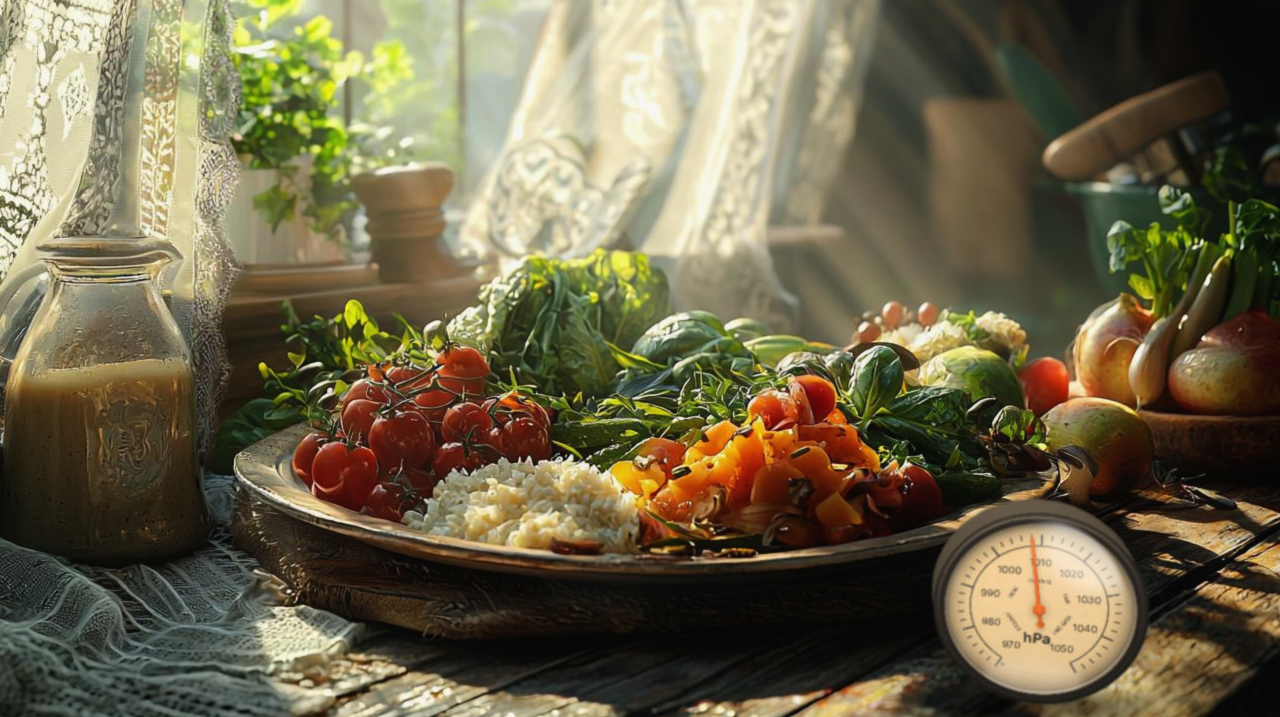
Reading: 1008 hPa
